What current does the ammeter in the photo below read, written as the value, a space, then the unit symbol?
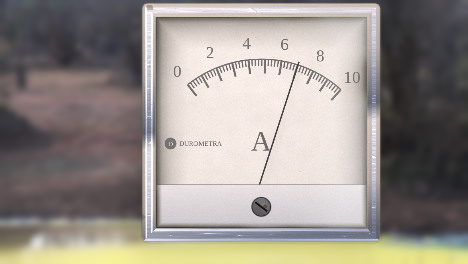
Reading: 7 A
